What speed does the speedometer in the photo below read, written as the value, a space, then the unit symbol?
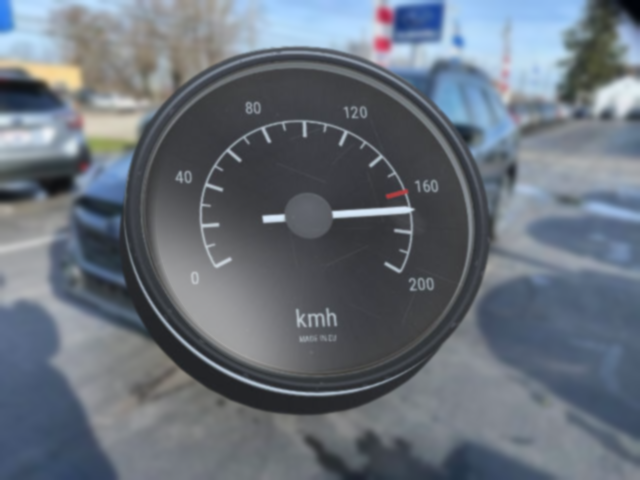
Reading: 170 km/h
